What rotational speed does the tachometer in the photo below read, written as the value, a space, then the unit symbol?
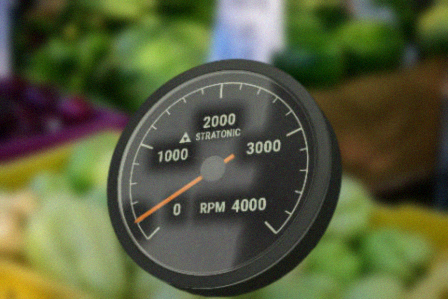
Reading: 200 rpm
